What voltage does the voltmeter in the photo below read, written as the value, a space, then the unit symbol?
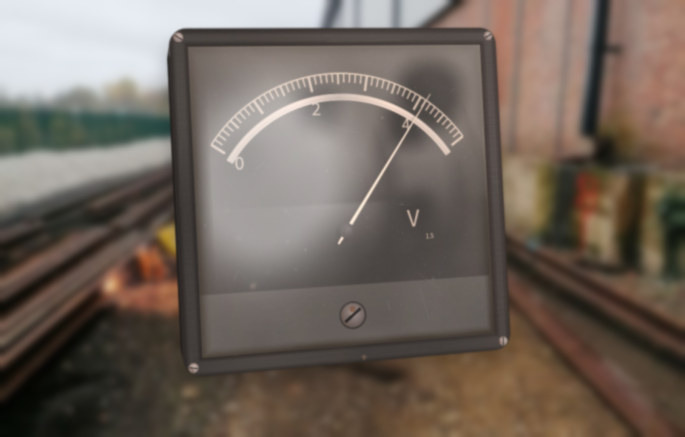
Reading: 4.1 V
